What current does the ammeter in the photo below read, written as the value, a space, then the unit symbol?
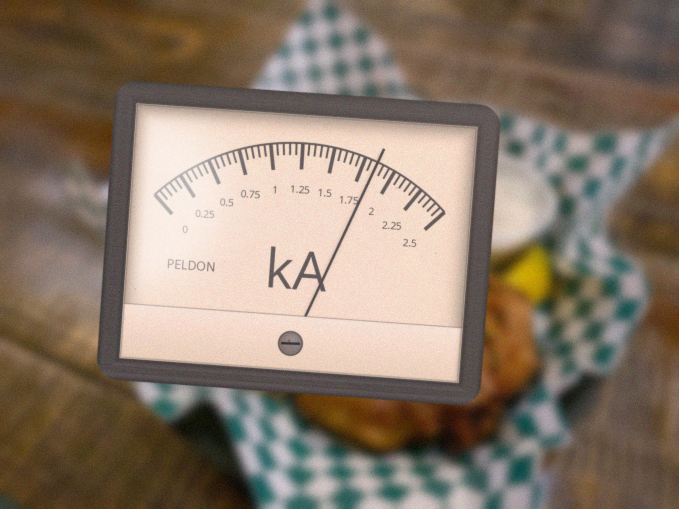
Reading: 1.85 kA
